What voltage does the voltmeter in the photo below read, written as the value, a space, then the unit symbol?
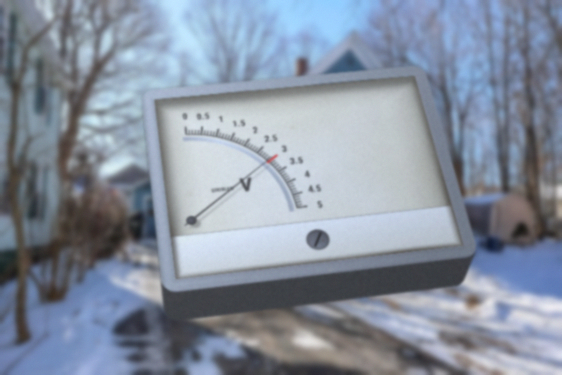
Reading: 3 V
